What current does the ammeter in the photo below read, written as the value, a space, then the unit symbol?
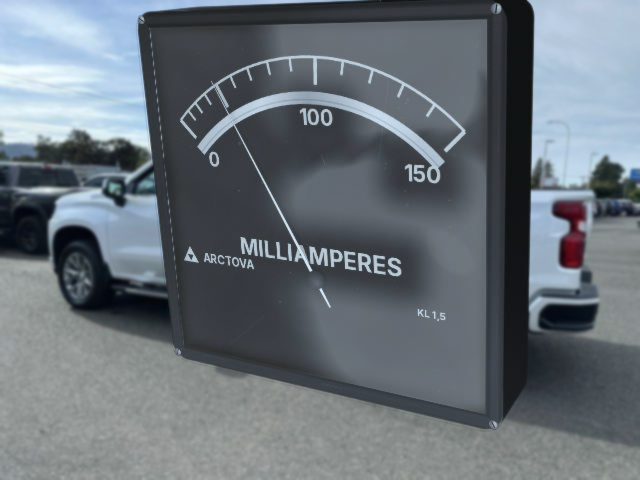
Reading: 50 mA
